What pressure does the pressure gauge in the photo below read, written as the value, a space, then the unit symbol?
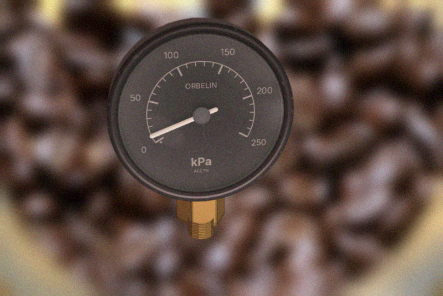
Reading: 10 kPa
